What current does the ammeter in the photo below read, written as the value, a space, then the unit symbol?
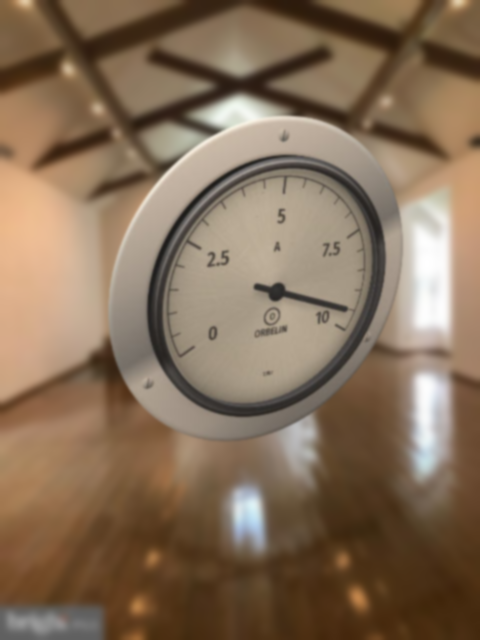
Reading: 9.5 A
